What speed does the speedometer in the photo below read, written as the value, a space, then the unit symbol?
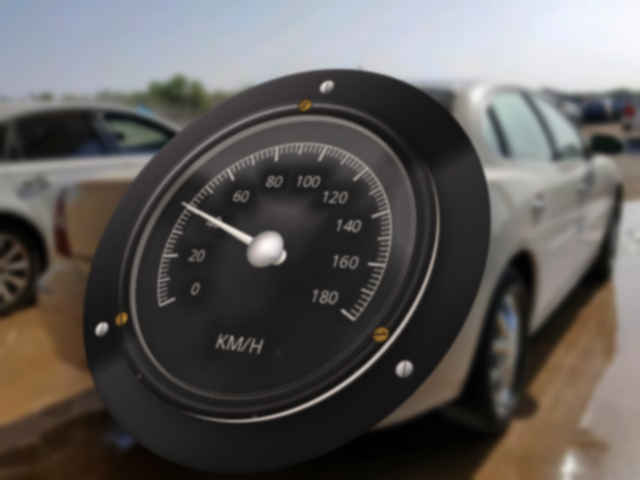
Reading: 40 km/h
